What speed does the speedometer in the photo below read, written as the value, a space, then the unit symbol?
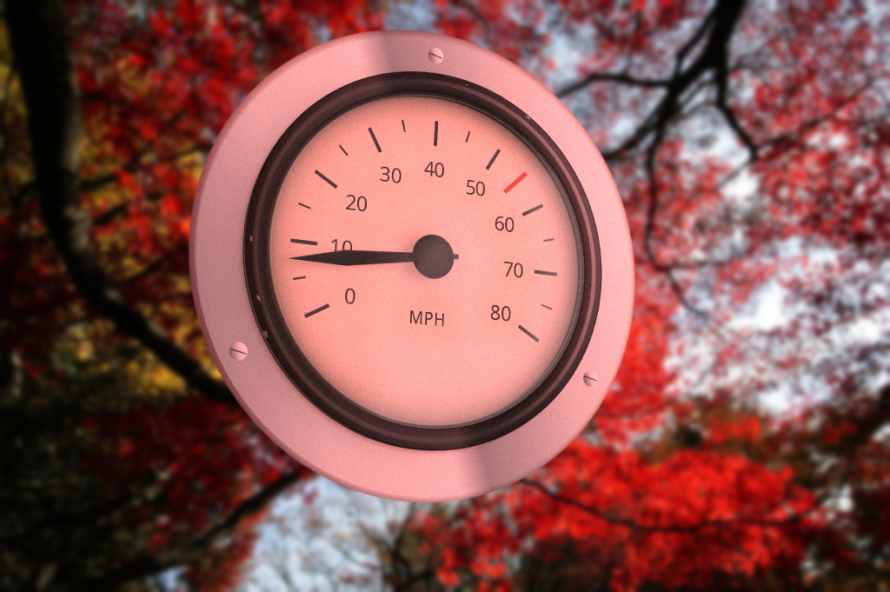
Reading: 7.5 mph
